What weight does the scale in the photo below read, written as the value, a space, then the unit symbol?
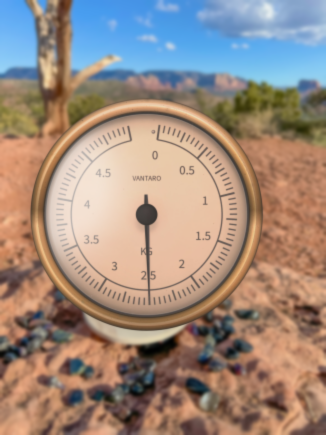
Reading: 2.5 kg
